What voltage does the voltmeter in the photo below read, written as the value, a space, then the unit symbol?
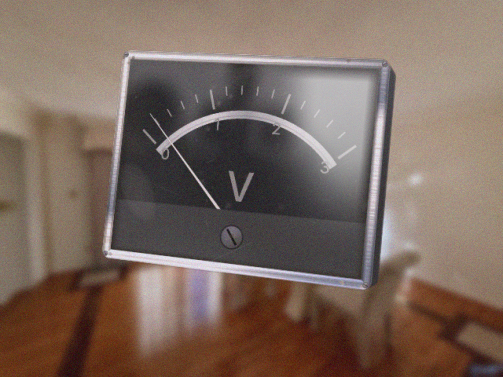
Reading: 0.2 V
